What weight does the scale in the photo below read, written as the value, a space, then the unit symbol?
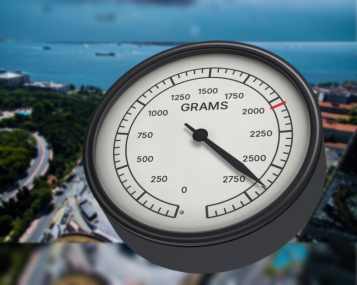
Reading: 2650 g
